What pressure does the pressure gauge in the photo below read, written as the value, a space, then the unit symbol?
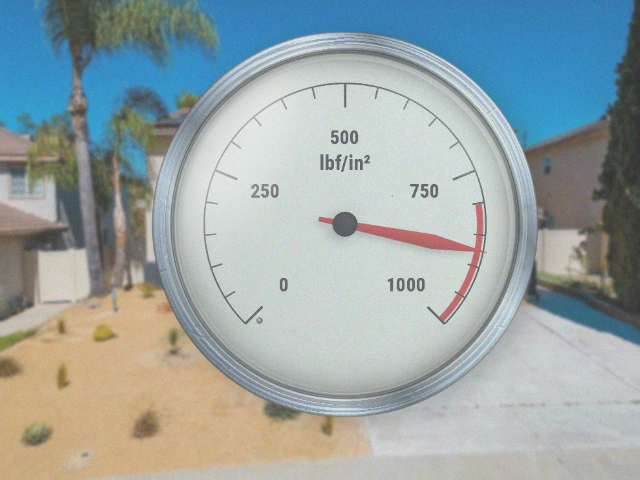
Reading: 875 psi
